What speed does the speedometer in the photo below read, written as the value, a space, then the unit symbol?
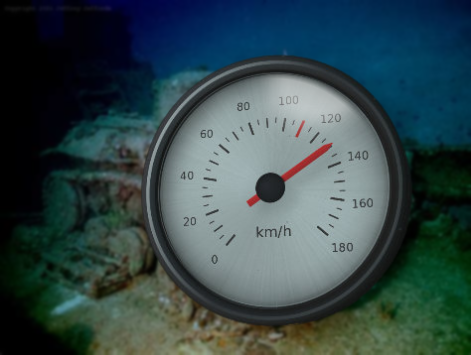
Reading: 130 km/h
